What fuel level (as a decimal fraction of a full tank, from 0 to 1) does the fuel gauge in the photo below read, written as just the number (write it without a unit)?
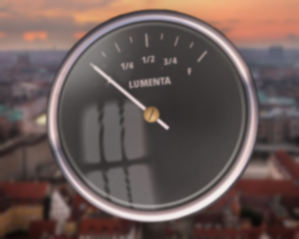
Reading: 0
